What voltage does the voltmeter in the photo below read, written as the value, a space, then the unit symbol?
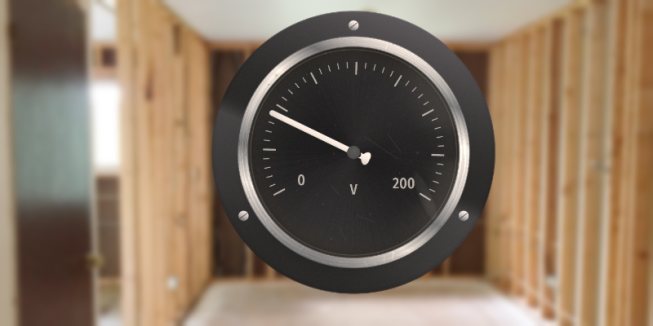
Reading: 45 V
